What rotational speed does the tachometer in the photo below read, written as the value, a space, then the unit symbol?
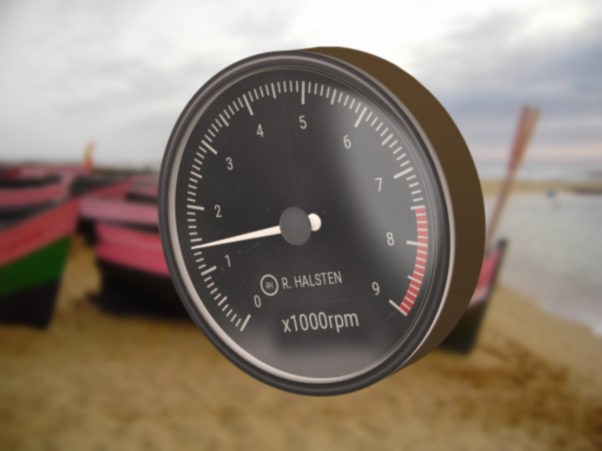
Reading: 1400 rpm
